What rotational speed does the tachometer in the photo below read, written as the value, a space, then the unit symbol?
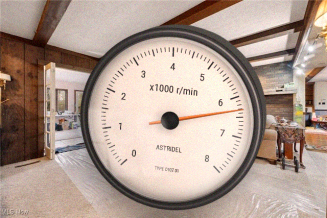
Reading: 6300 rpm
